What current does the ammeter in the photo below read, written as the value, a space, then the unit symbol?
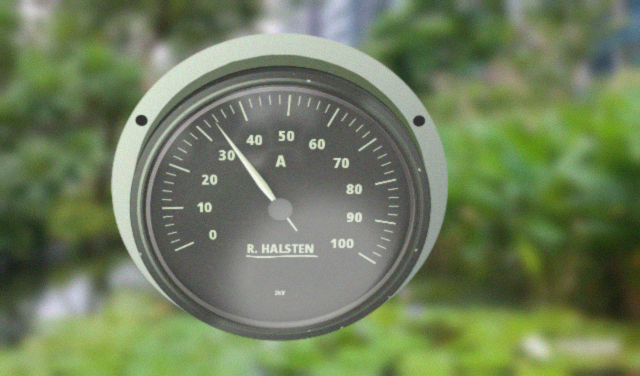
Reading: 34 A
